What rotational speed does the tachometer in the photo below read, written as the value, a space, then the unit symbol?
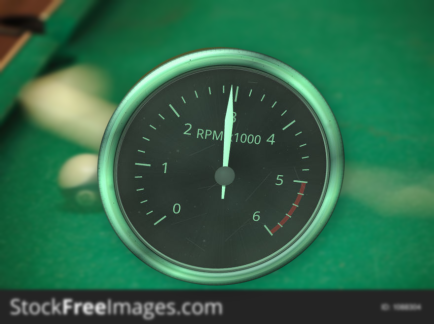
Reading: 2900 rpm
